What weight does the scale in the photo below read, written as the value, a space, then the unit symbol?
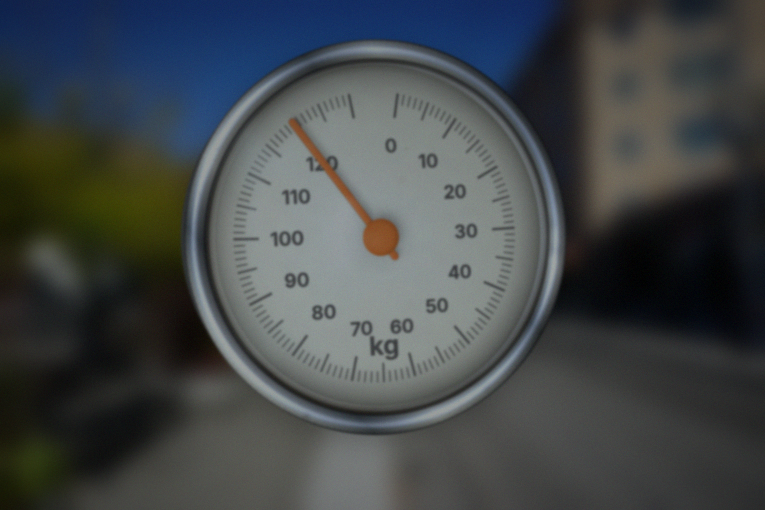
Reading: 120 kg
